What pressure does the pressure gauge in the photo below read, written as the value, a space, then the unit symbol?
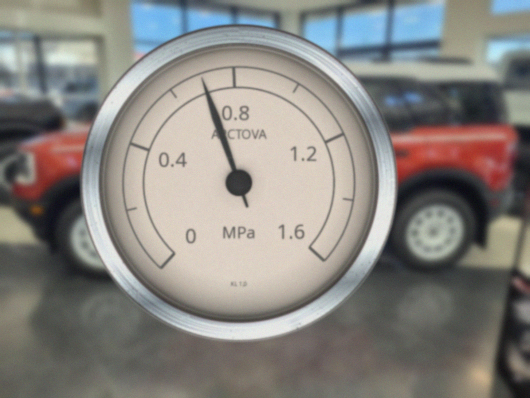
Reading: 0.7 MPa
